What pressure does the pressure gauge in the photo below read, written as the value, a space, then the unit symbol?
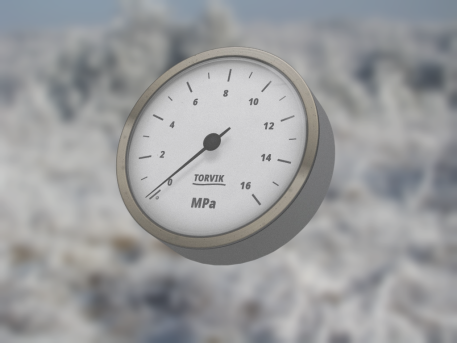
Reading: 0 MPa
